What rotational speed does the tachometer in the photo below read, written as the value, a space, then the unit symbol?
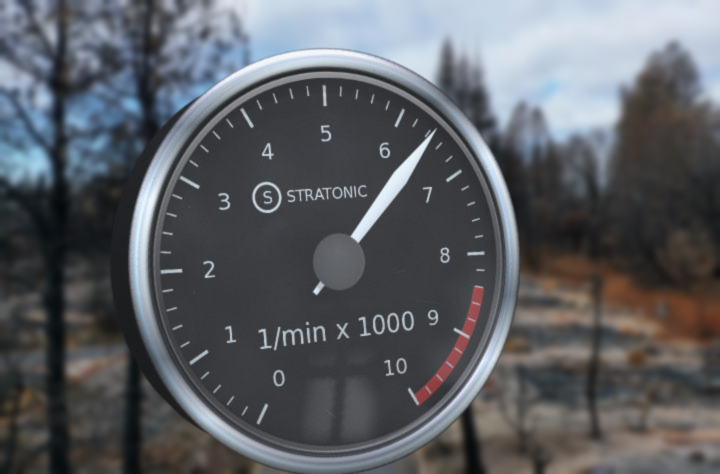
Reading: 6400 rpm
